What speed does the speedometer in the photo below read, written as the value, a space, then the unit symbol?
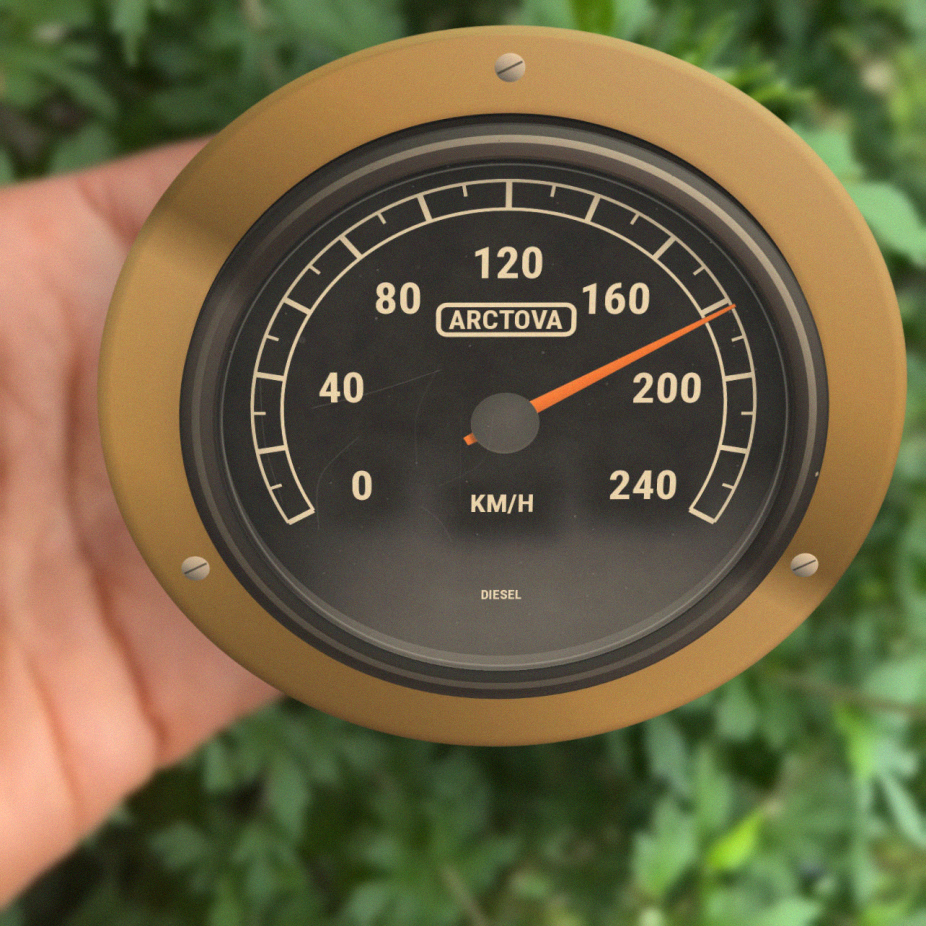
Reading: 180 km/h
